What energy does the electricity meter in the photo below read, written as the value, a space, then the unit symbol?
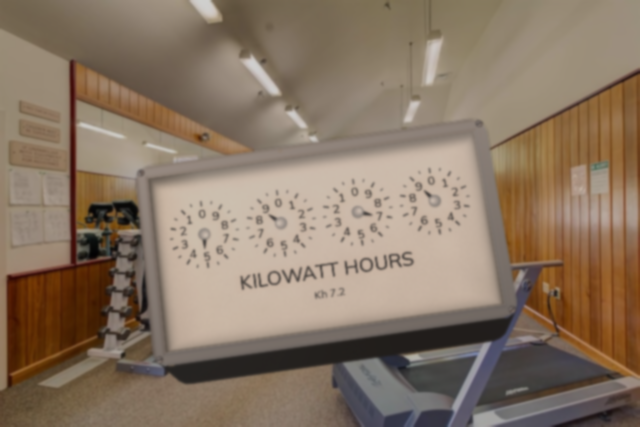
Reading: 4869 kWh
